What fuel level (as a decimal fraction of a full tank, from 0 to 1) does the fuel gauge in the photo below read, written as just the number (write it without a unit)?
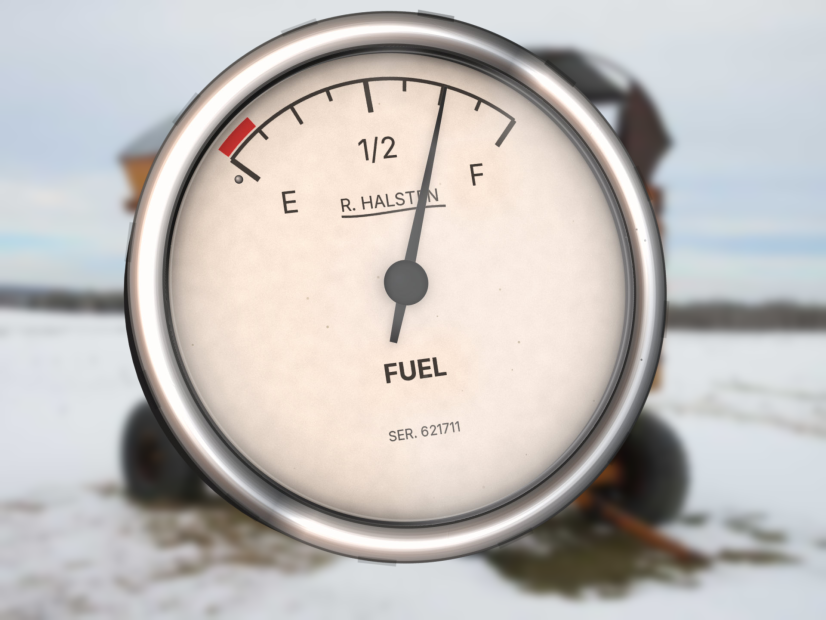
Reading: 0.75
